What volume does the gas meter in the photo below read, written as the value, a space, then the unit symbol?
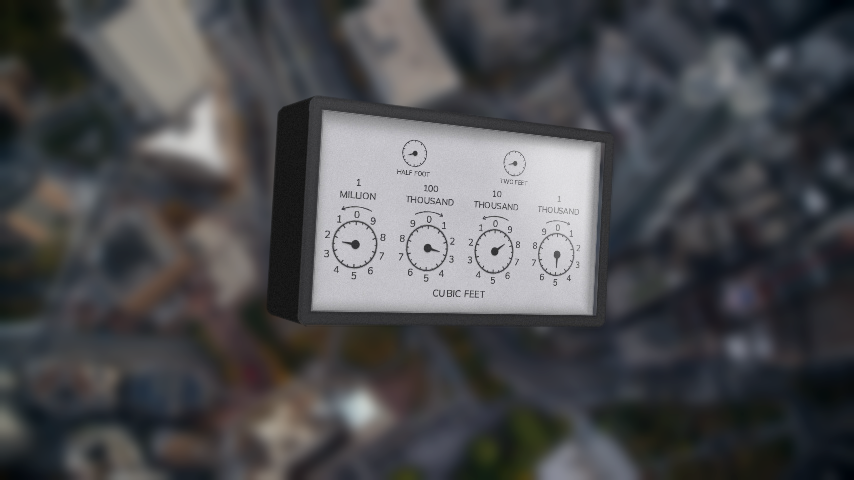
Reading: 228500 ft³
